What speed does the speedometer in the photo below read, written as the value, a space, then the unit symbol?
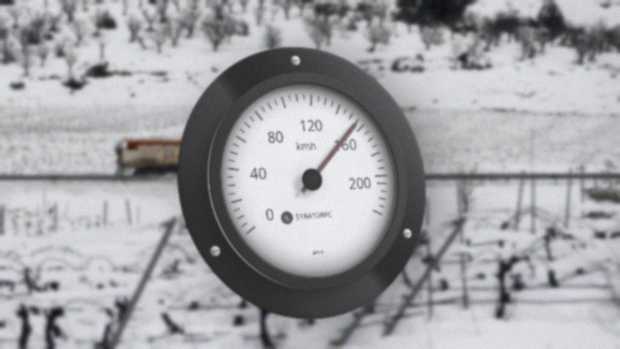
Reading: 155 km/h
